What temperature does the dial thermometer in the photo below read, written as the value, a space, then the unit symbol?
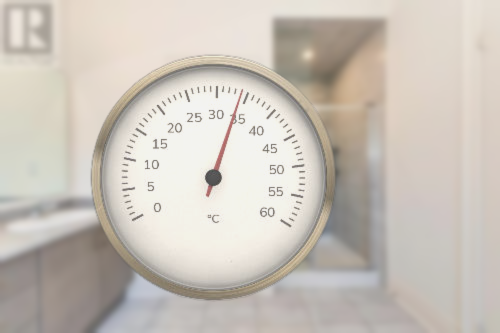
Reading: 34 °C
